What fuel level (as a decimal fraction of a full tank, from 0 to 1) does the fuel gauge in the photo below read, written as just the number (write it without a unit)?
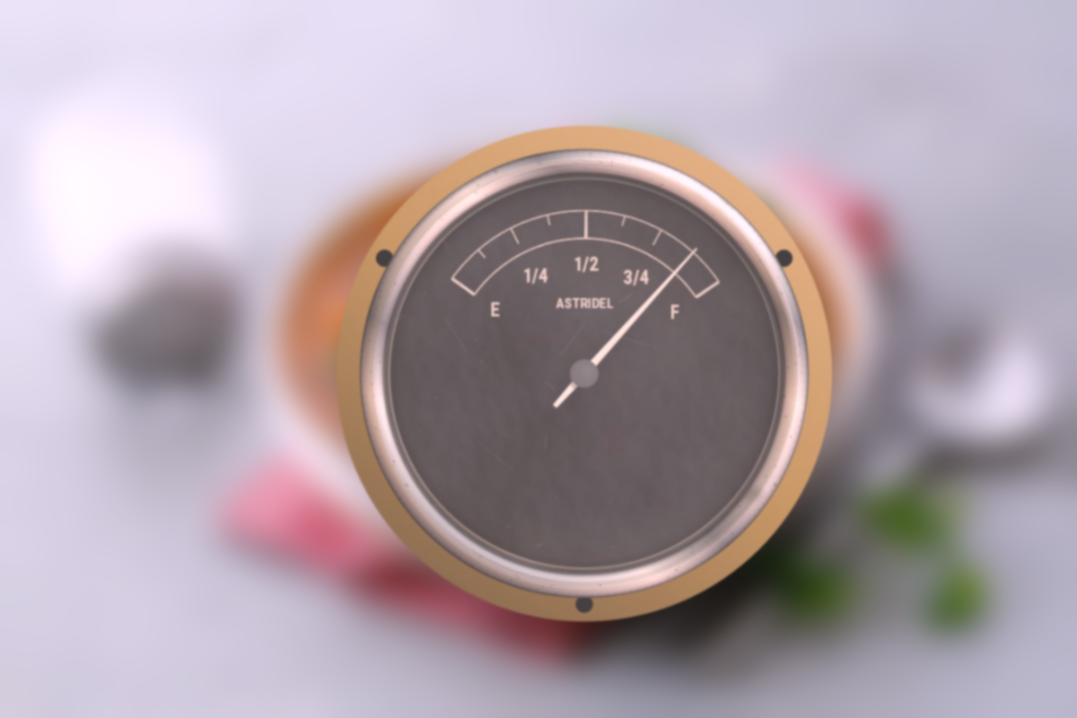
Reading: 0.875
